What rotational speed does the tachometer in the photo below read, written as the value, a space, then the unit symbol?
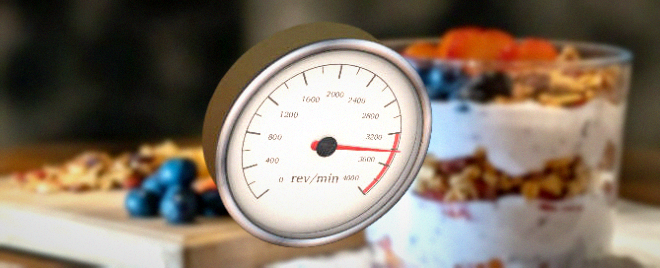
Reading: 3400 rpm
